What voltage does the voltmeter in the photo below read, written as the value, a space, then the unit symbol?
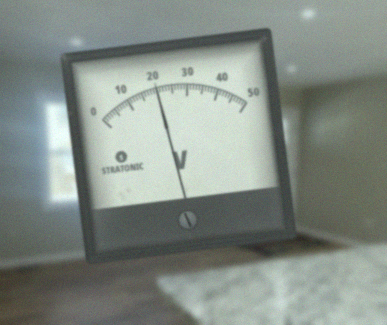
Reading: 20 V
